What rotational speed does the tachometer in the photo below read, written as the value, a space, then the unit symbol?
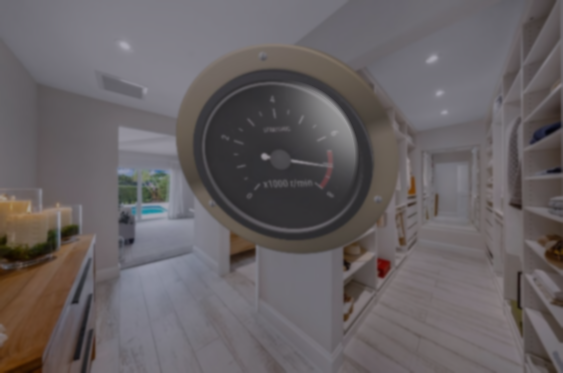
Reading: 7000 rpm
